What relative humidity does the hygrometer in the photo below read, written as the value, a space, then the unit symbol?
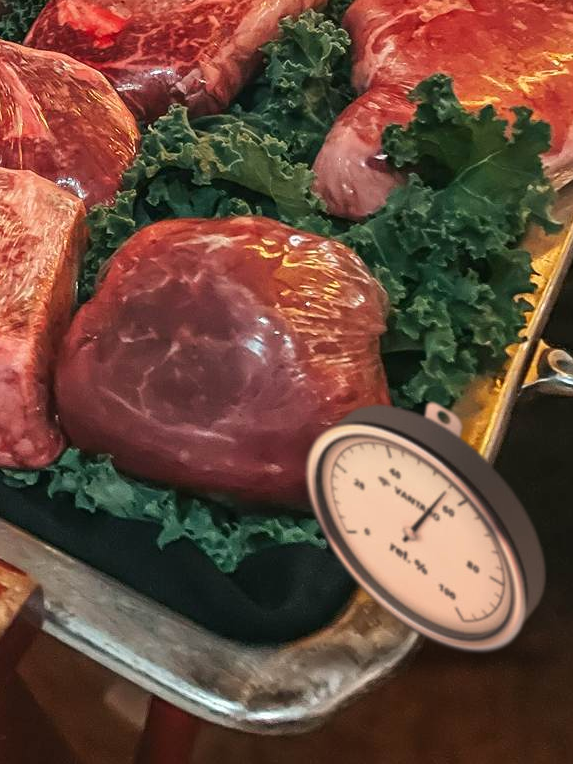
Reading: 56 %
